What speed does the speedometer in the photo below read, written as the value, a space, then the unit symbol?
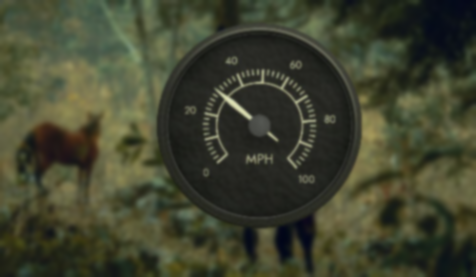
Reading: 30 mph
